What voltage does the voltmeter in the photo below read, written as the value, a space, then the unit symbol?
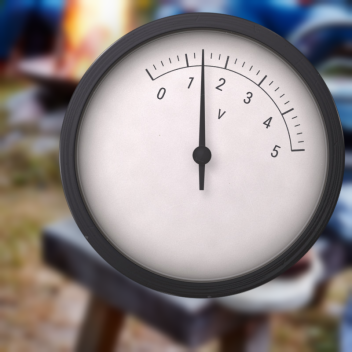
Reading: 1.4 V
